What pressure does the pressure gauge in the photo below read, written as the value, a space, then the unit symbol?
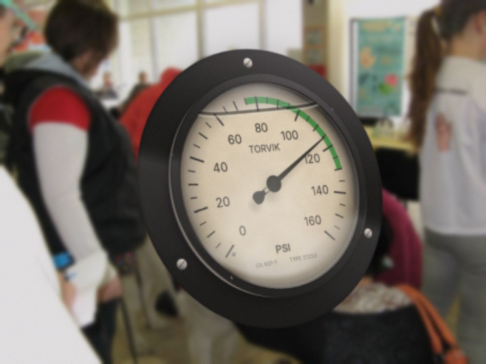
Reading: 115 psi
